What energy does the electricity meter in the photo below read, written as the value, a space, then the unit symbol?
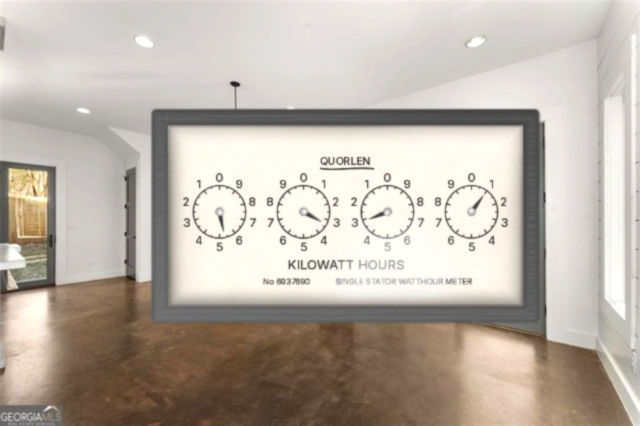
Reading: 5331 kWh
